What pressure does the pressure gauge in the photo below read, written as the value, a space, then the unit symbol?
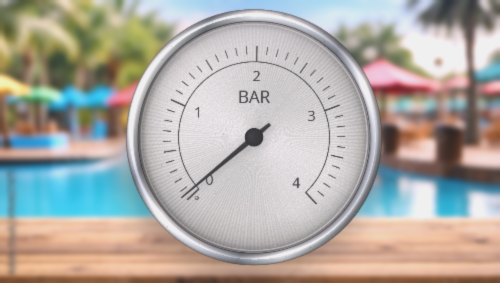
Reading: 0.05 bar
